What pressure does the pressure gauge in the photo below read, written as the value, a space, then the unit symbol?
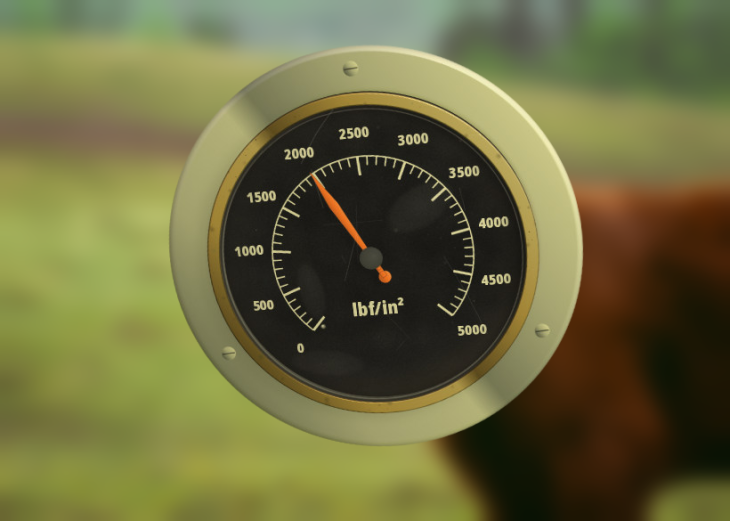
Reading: 2000 psi
